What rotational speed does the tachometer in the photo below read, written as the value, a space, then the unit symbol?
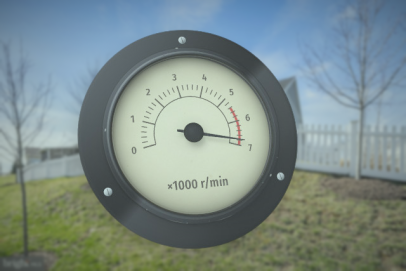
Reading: 6800 rpm
